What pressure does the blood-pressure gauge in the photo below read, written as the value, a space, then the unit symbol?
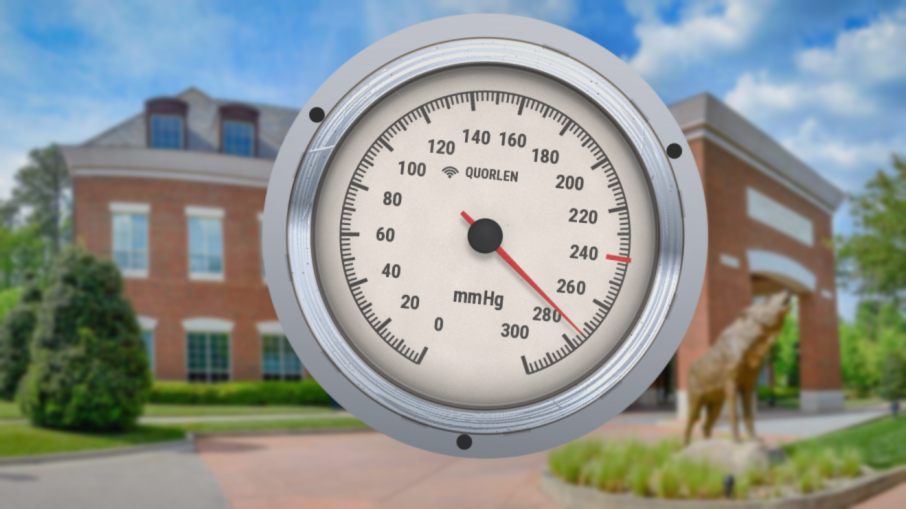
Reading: 274 mmHg
